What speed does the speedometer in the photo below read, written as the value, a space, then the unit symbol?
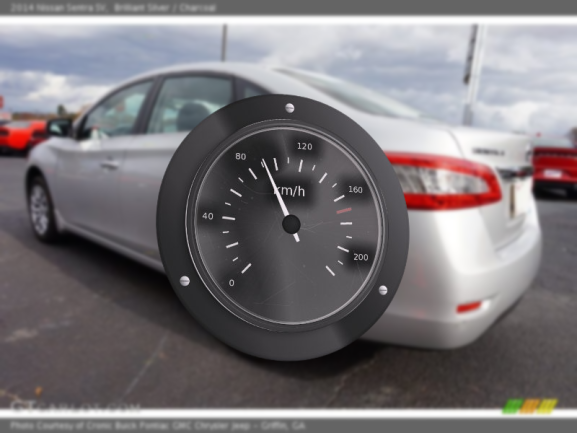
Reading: 90 km/h
